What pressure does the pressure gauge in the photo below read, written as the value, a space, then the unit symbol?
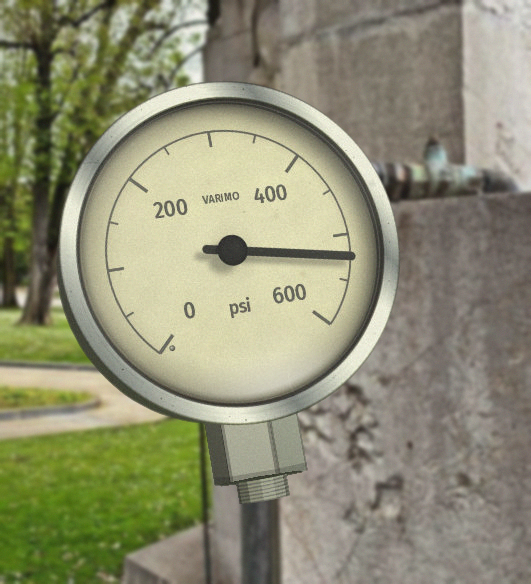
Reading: 525 psi
